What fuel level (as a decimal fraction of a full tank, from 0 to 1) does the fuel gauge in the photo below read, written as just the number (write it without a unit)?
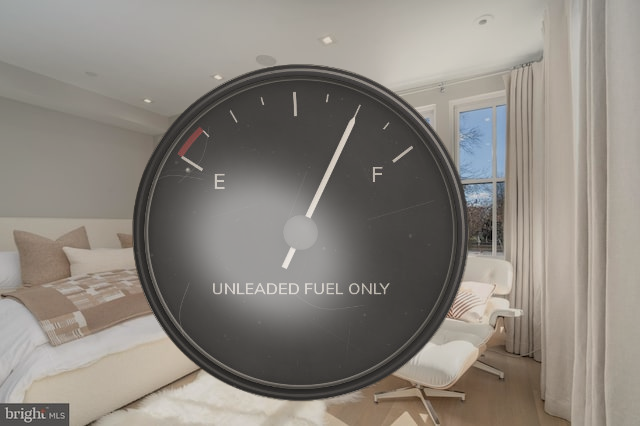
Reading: 0.75
